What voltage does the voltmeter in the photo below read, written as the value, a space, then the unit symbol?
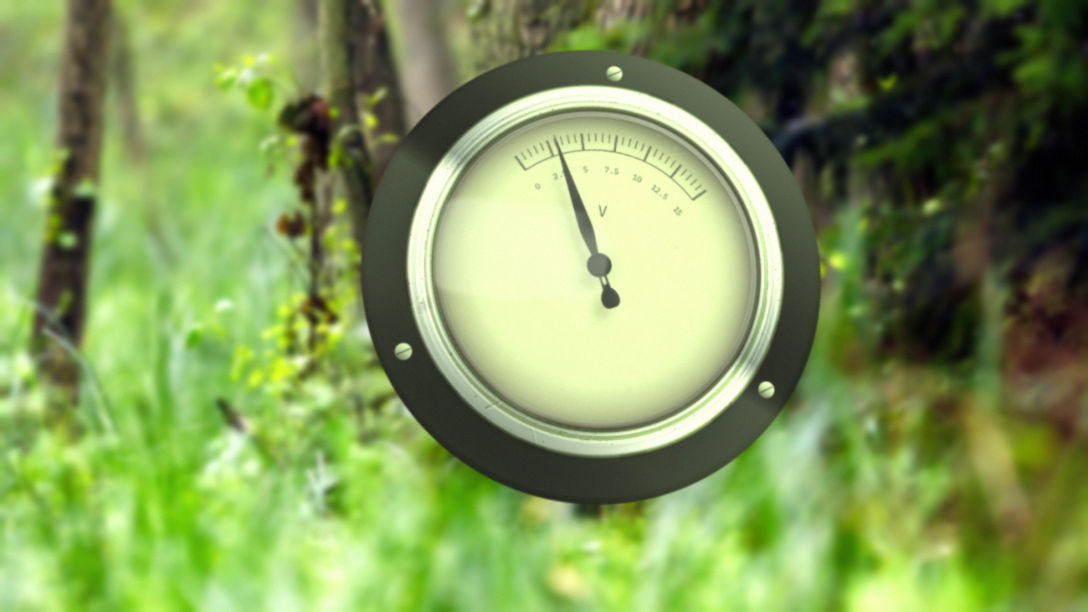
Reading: 3 V
